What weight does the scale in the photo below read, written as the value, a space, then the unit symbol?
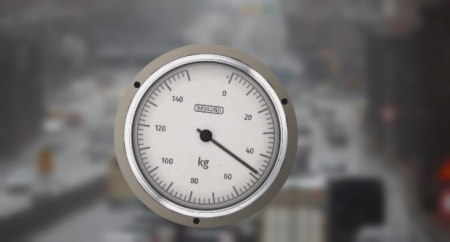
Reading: 48 kg
